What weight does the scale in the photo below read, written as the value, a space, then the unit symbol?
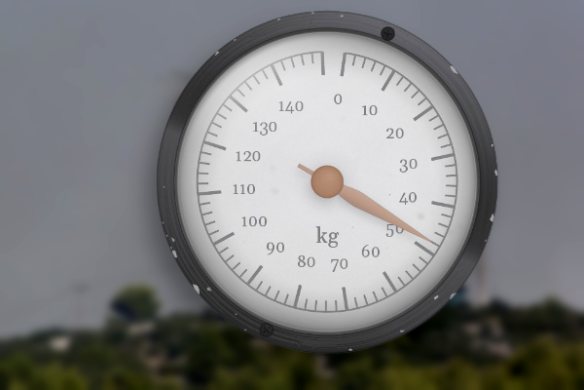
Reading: 48 kg
